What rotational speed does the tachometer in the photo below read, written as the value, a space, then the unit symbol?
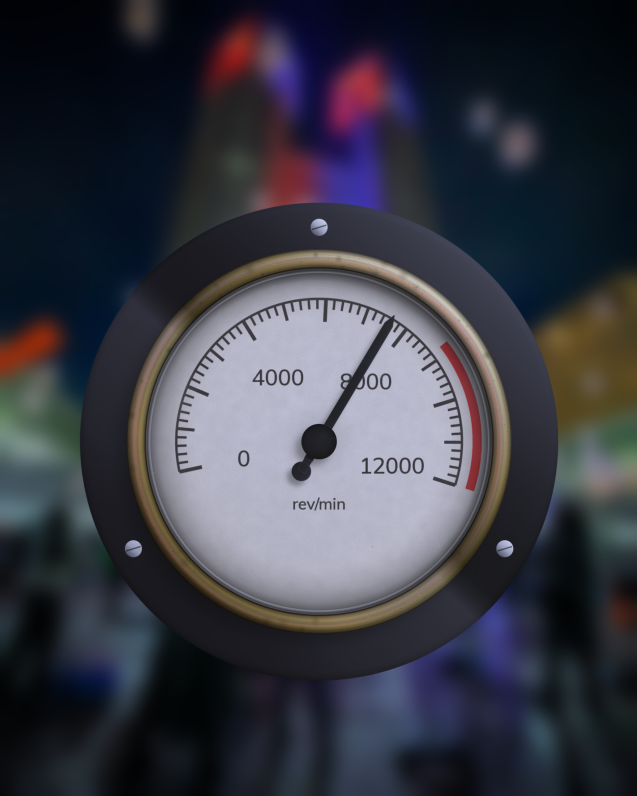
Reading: 7600 rpm
